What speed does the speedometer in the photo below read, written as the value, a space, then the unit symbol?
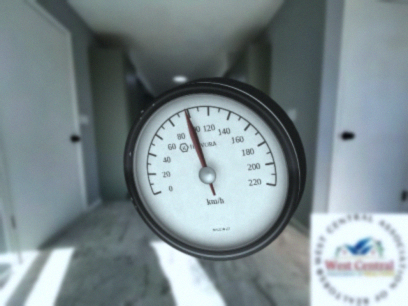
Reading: 100 km/h
